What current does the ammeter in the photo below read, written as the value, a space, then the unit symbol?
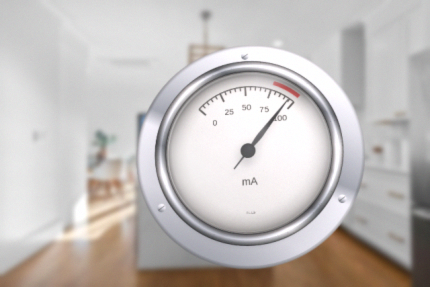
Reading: 95 mA
